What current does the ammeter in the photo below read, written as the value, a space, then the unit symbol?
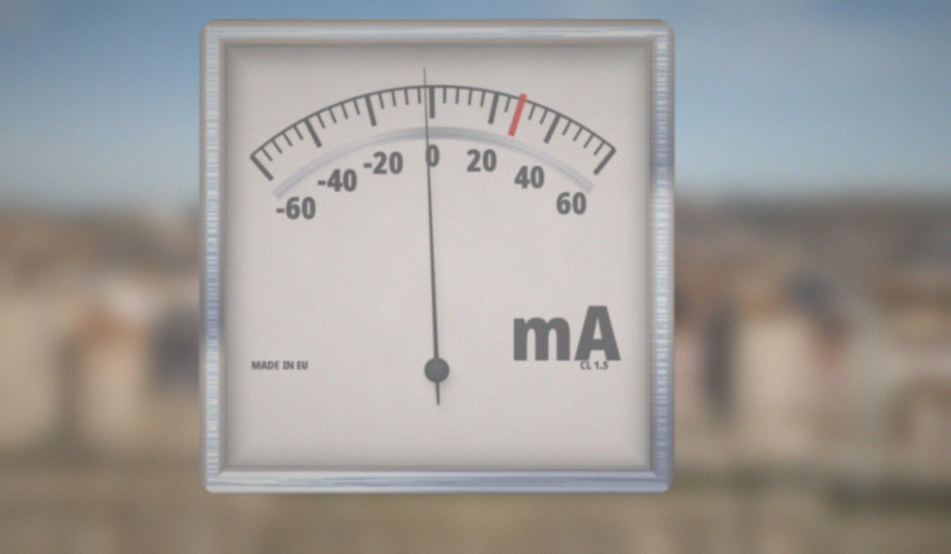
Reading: -2 mA
